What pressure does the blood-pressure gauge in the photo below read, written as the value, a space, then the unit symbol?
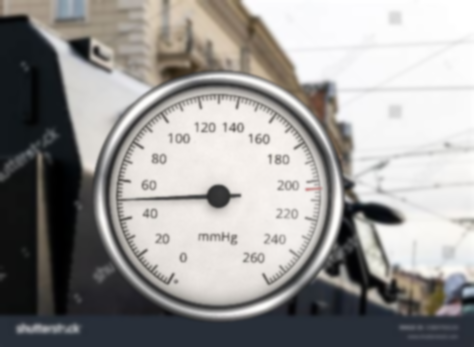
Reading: 50 mmHg
